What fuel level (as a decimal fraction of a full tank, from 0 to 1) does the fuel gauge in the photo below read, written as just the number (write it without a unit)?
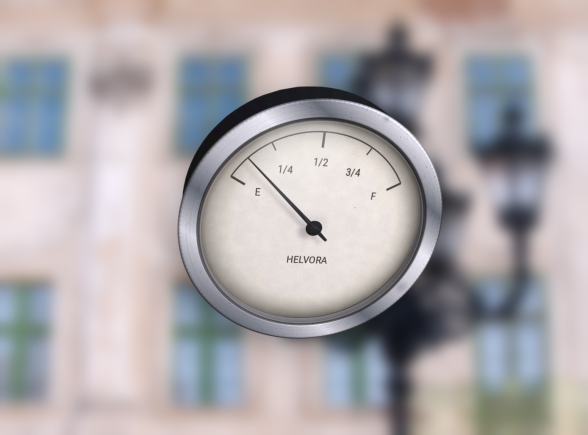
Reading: 0.125
